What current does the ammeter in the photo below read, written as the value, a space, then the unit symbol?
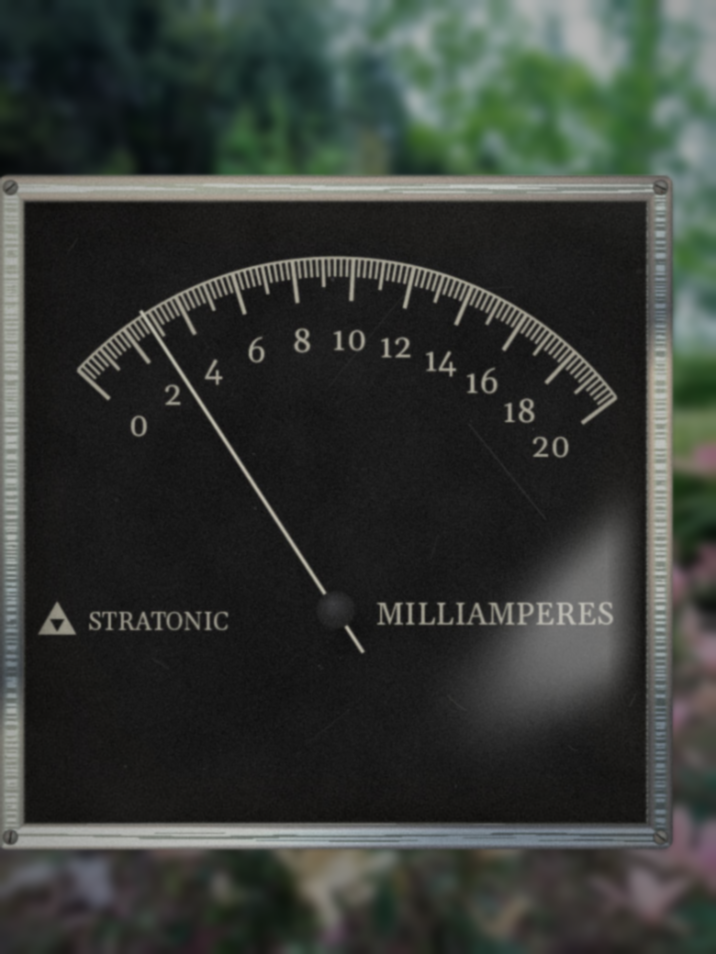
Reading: 2.8 mA
